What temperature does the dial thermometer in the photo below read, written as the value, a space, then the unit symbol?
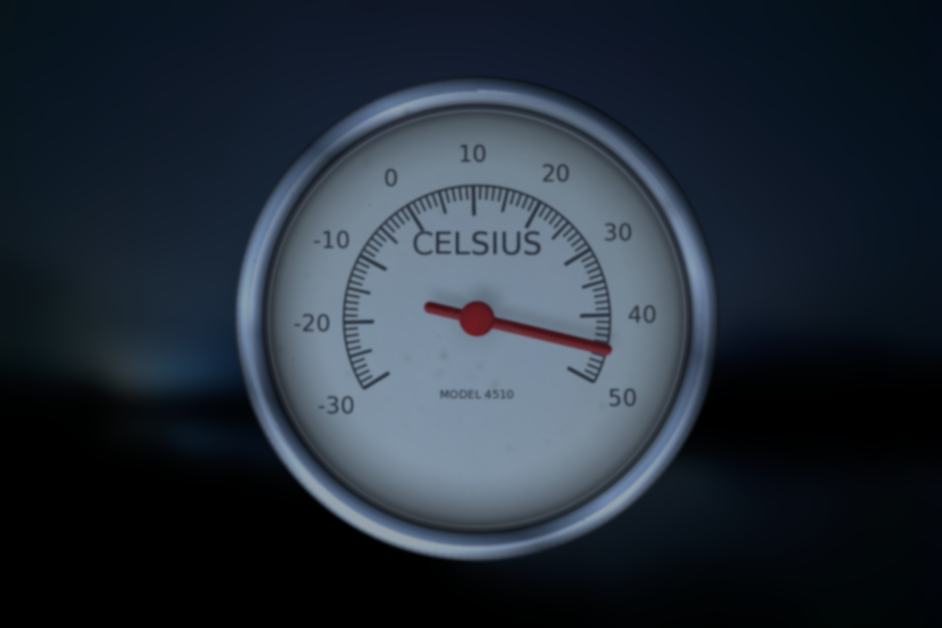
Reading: 45 °C
